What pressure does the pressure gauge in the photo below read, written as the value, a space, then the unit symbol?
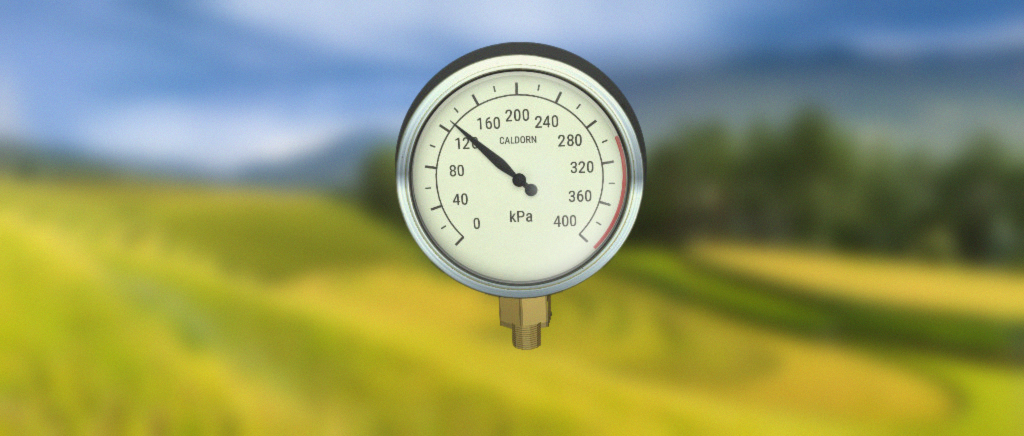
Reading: 130 kPa
